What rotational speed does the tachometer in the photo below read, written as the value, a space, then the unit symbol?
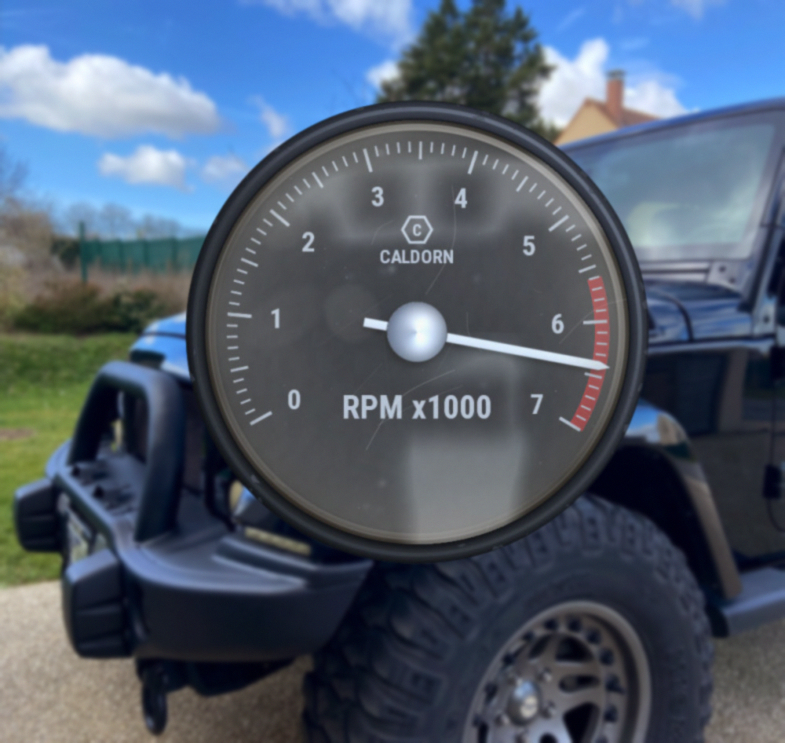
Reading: 6400 rpm
